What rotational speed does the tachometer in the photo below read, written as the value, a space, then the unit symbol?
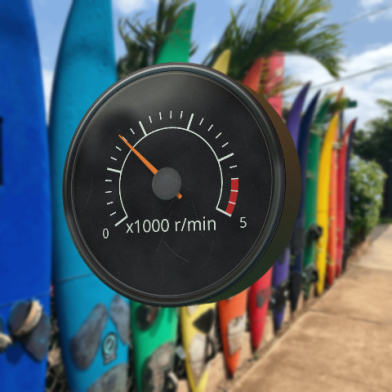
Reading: 1600 rpm
